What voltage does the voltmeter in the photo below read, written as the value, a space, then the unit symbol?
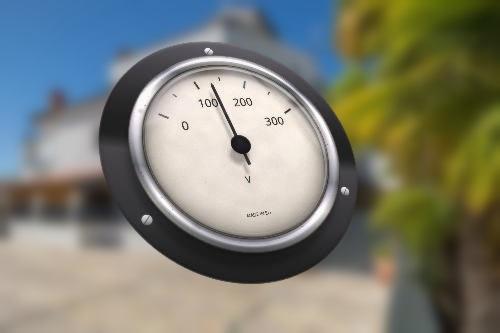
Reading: 125 V
